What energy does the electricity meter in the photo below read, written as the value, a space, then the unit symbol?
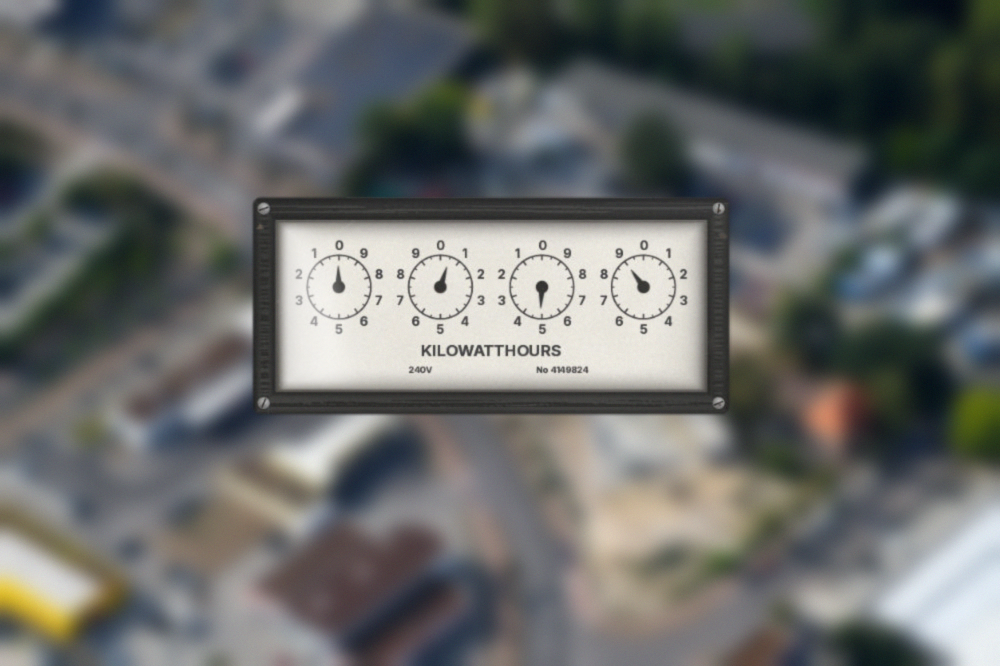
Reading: 49 kWh
